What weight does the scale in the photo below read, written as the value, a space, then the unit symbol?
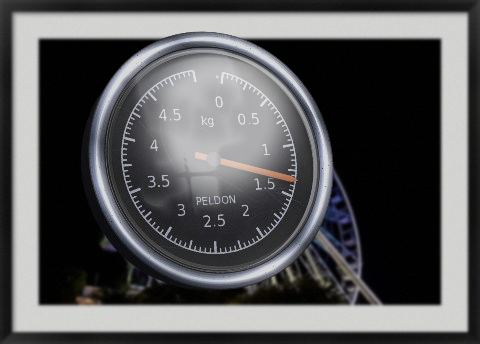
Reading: 1.35 kg
